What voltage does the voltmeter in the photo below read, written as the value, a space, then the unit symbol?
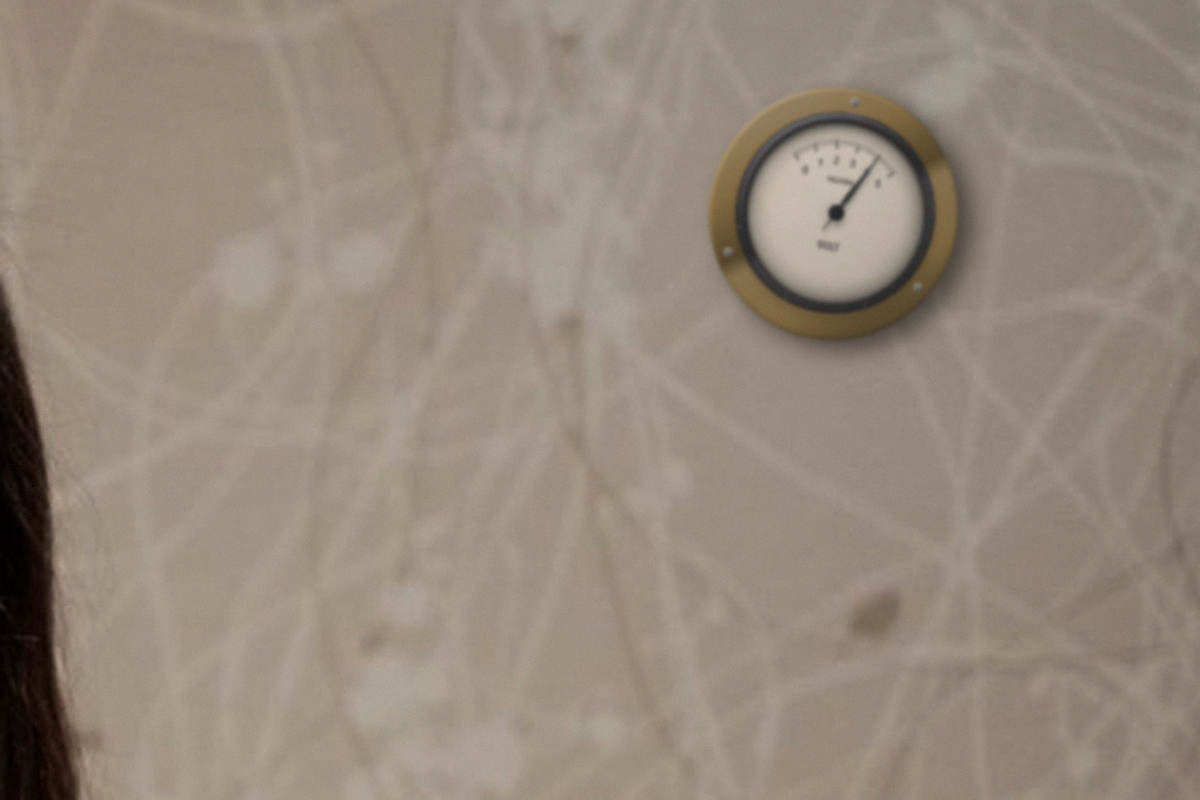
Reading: 4 V
